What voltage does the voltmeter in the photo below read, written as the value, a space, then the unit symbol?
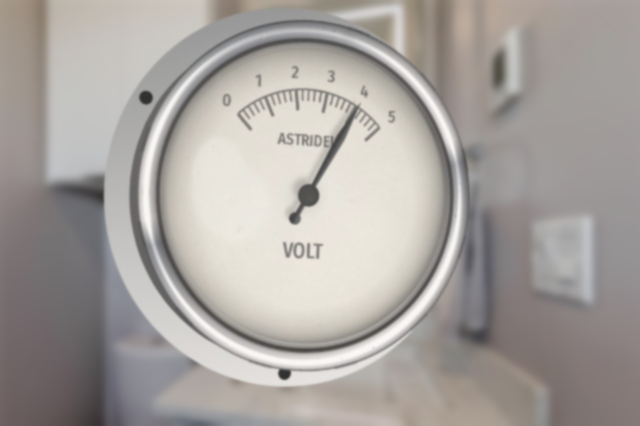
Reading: 4 V
